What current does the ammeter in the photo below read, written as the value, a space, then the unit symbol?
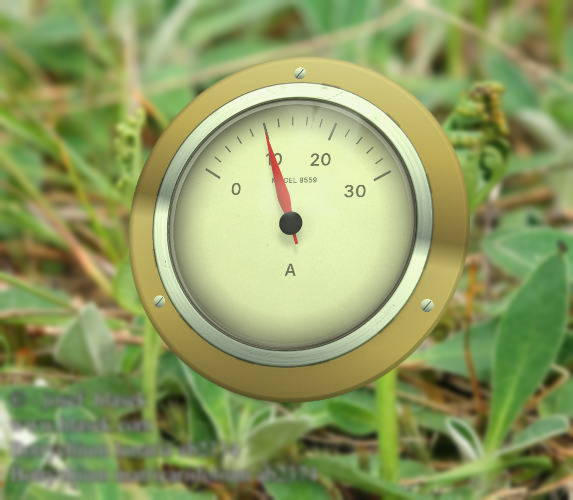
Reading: 10 A
